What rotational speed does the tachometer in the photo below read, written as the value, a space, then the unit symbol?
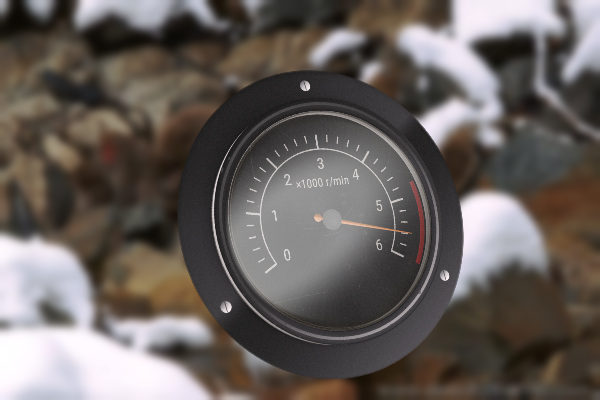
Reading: 5600 rpm
